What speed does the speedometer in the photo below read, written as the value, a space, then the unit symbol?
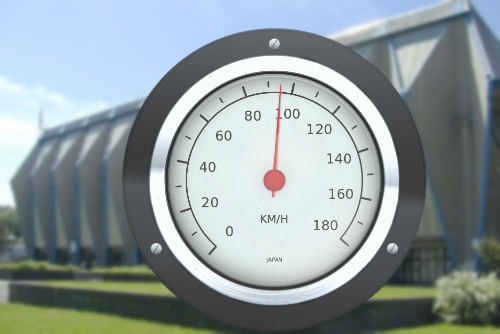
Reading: 95 km/h
